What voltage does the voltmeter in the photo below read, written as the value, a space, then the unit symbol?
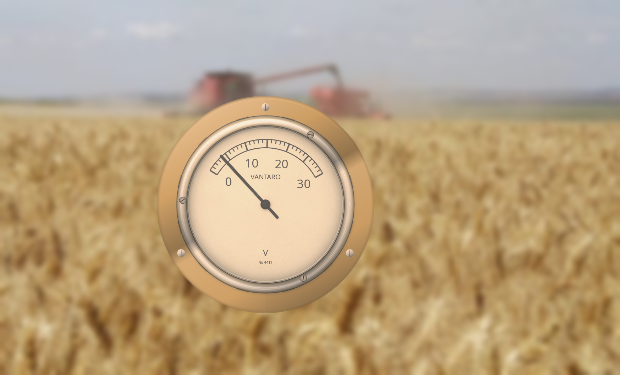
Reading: 4 V
